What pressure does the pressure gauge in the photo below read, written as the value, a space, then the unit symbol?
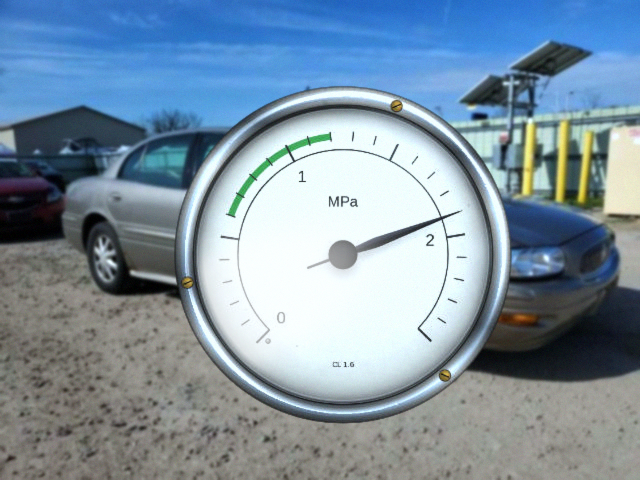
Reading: 1.9 MPa
